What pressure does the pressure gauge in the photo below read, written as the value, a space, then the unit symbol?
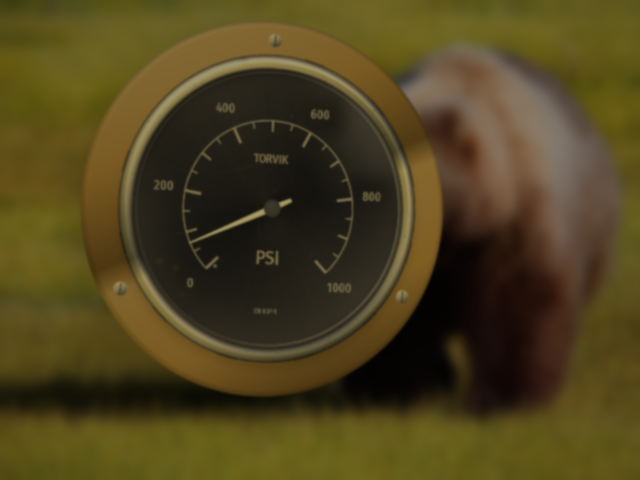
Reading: 75 psi
